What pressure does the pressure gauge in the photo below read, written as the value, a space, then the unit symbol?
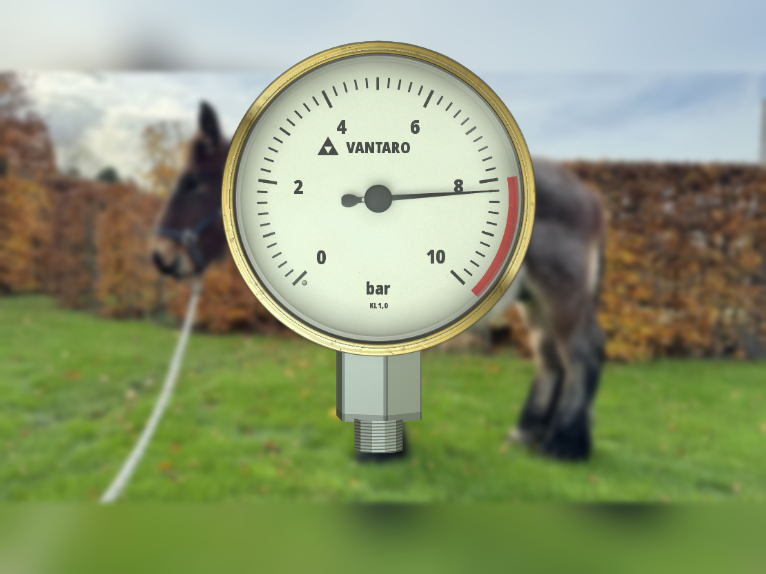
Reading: 8.2 bar
